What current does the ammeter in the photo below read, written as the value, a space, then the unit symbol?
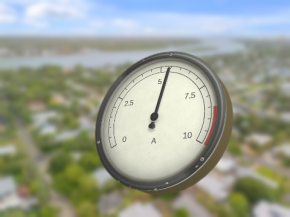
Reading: 5.5 A
